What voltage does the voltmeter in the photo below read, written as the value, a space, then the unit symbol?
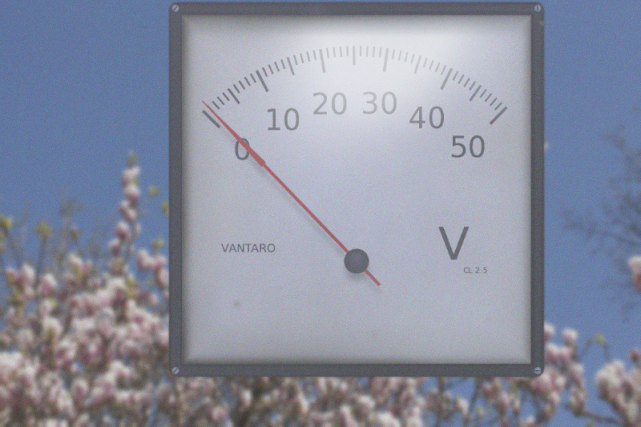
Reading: 1 V
